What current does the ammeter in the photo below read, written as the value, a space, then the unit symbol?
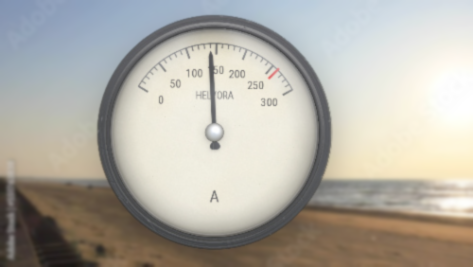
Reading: 140 A
